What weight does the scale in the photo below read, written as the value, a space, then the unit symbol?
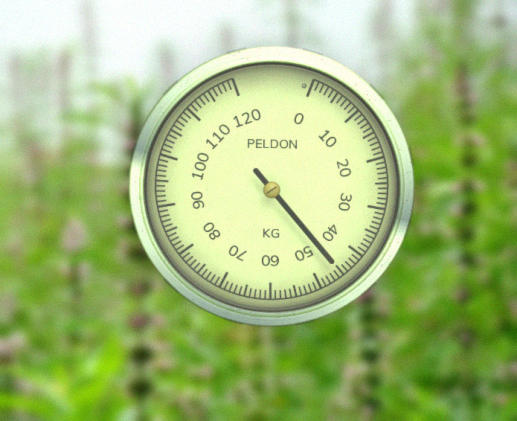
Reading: 45 kg
